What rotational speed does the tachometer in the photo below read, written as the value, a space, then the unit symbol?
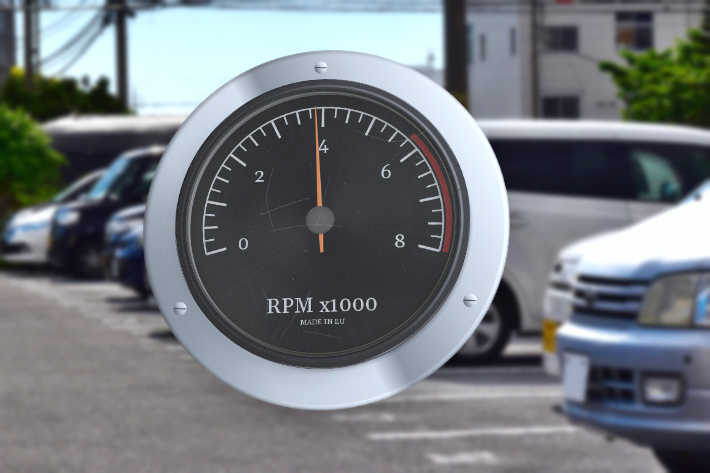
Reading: 3875 rpm
